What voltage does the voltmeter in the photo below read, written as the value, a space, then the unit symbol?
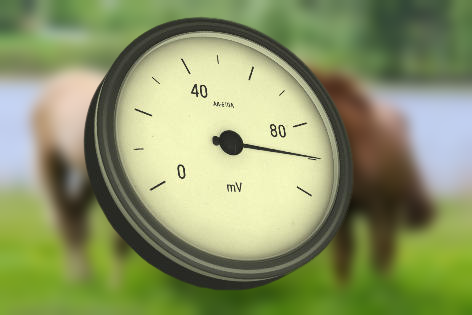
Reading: 90 mV
